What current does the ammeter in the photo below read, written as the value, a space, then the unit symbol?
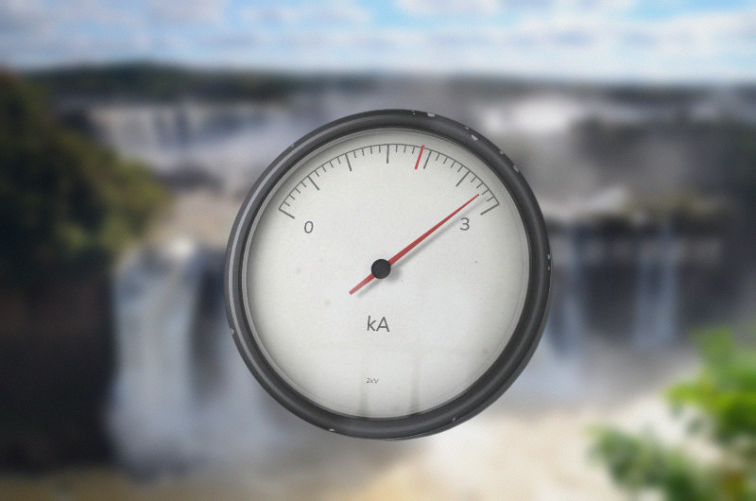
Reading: 2.8 kA
